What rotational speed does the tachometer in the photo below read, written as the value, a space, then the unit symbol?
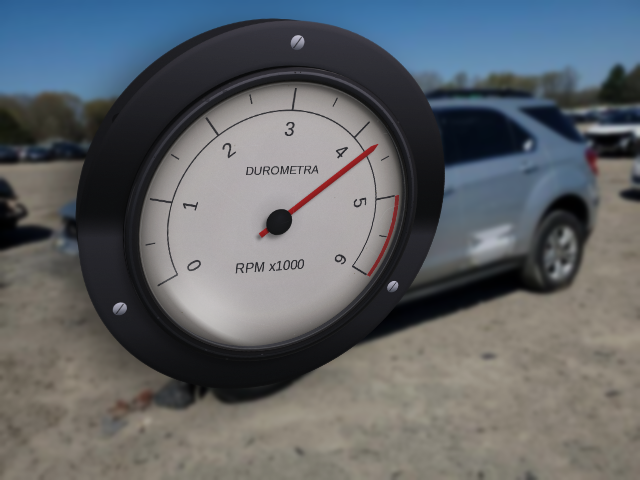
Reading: 4250 rpm
